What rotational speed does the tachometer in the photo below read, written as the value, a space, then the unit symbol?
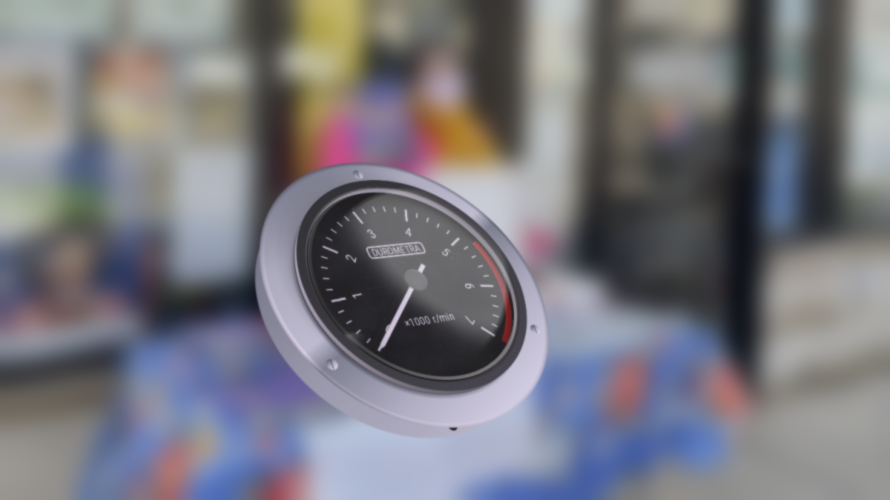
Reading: 0 rpm
